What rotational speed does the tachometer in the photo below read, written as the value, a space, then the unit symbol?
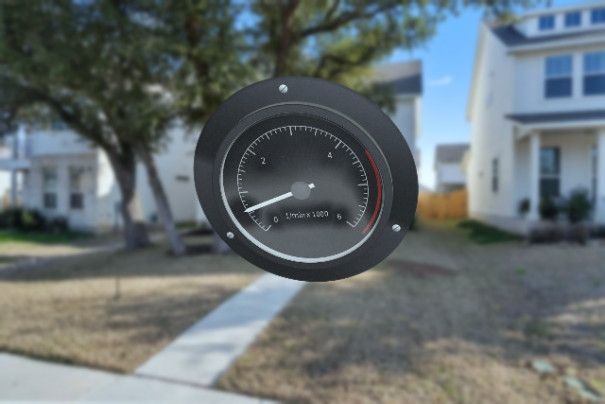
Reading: 600 rpm
